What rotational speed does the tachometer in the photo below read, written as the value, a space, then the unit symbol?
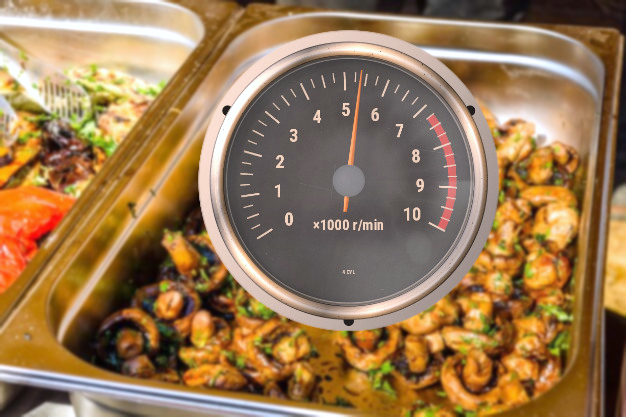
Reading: 5375 rpm
